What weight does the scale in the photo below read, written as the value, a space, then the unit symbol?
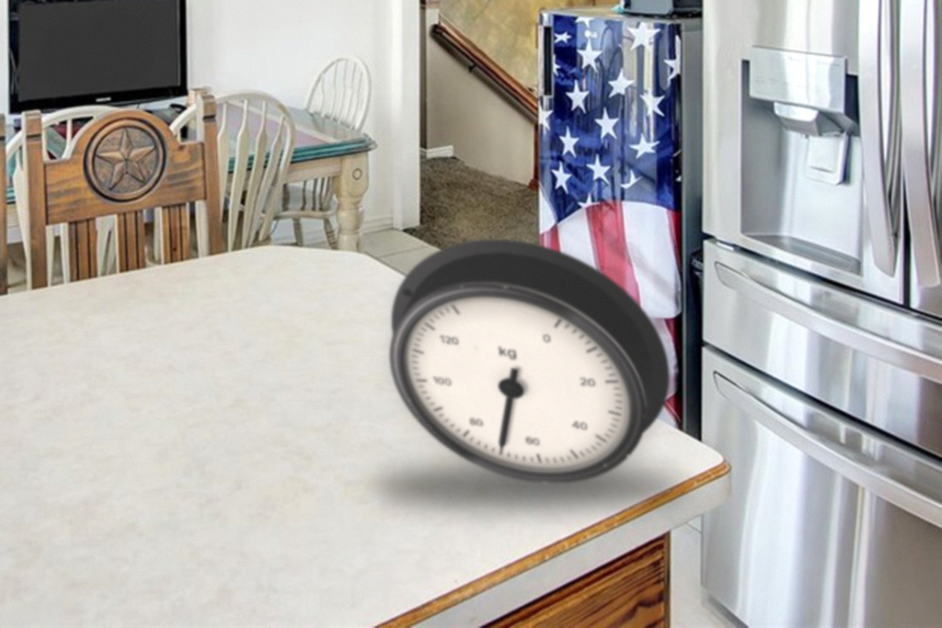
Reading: 70 kg
